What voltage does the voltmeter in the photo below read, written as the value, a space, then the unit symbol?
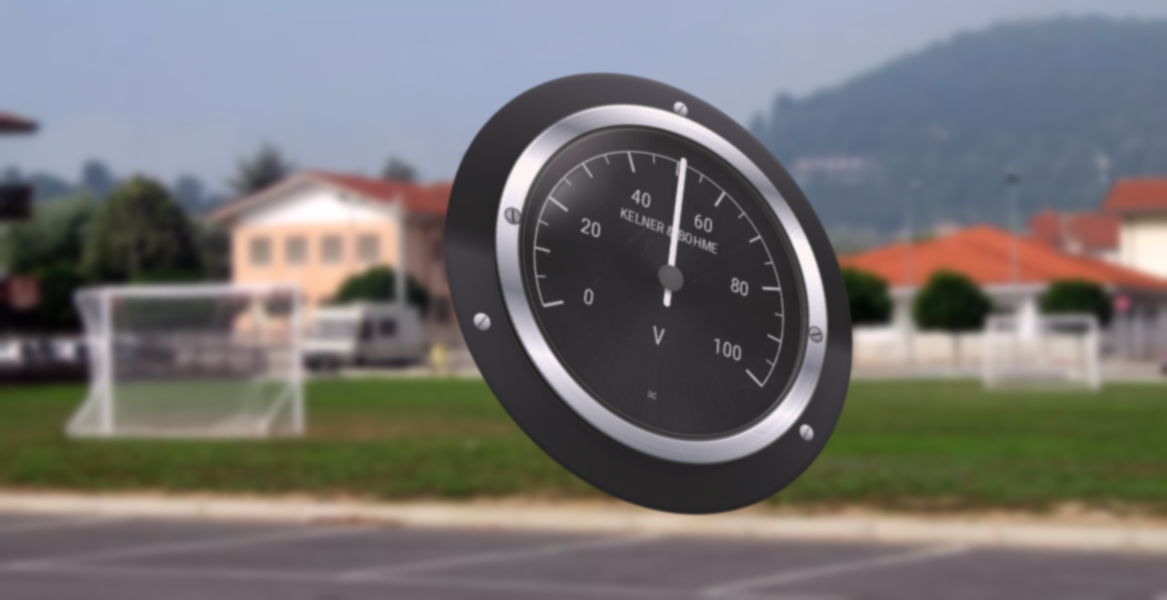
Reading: 50 V
